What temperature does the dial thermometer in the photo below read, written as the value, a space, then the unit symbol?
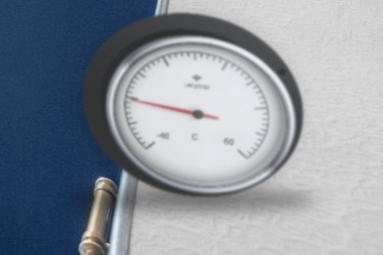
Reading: -20 °C
